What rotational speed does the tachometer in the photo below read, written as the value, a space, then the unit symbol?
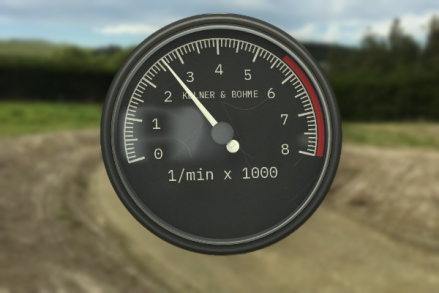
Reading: 2600 rpm
